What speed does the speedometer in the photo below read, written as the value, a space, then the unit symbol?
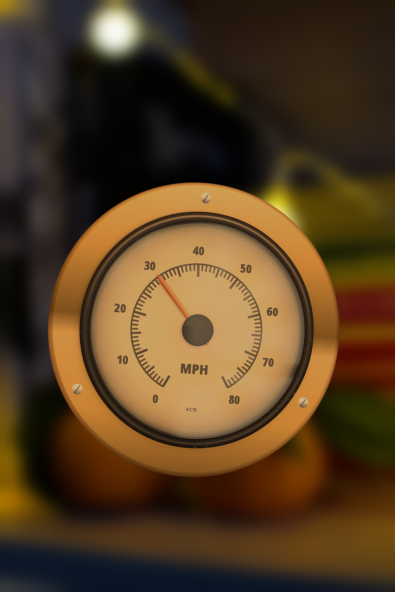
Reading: 30 mph
